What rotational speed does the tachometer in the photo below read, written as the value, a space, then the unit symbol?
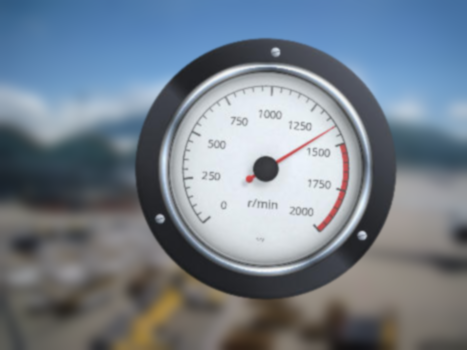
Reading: 1400 rpm
